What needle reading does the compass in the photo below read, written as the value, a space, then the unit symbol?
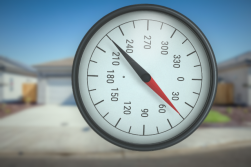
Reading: 45 °
